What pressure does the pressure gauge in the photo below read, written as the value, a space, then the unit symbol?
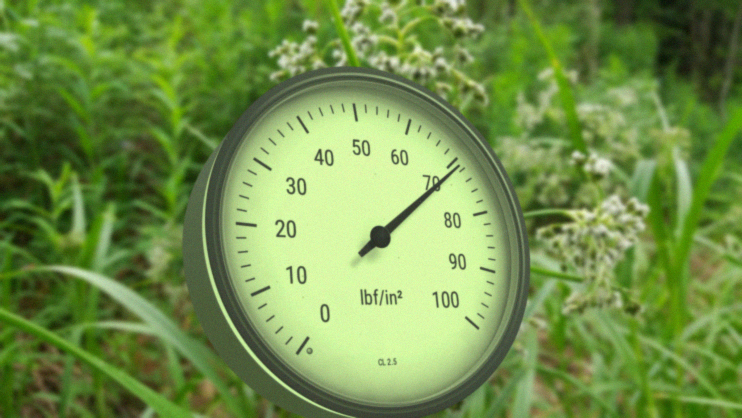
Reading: 71 psi
